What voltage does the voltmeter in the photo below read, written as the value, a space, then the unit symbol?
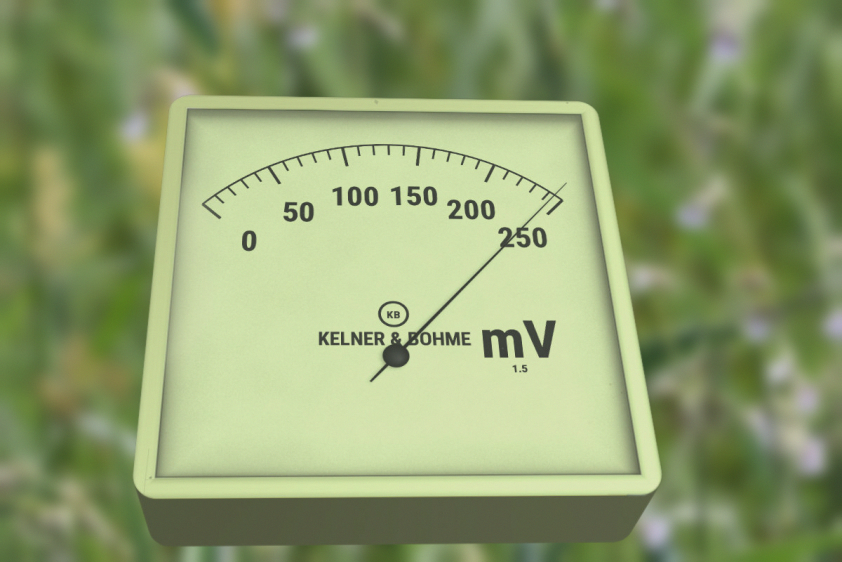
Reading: 245 mV
